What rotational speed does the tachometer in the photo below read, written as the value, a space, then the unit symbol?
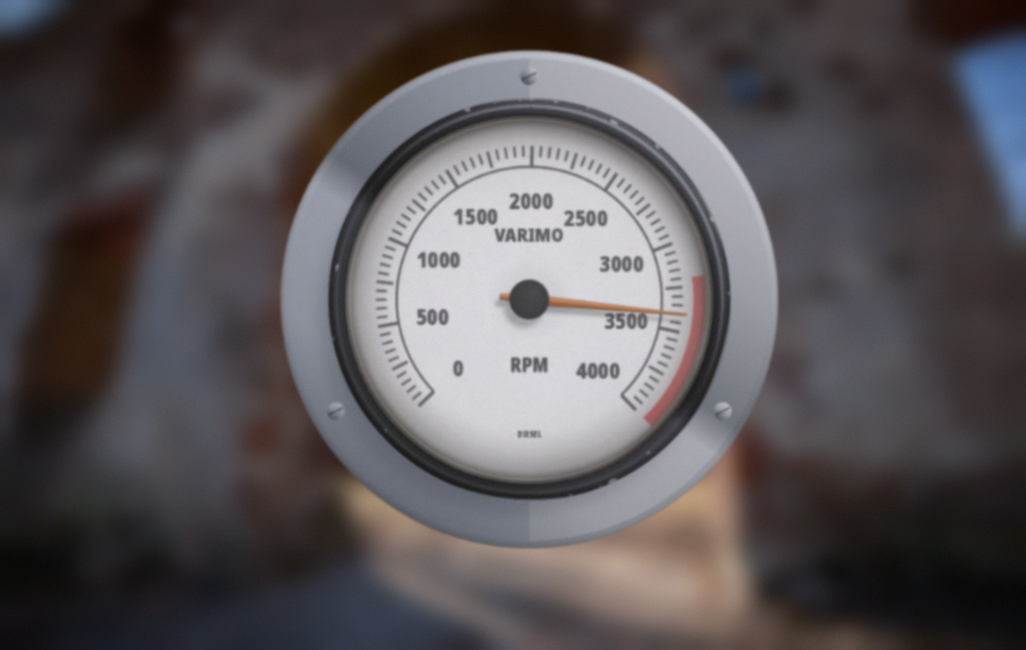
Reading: 3400 rpm
